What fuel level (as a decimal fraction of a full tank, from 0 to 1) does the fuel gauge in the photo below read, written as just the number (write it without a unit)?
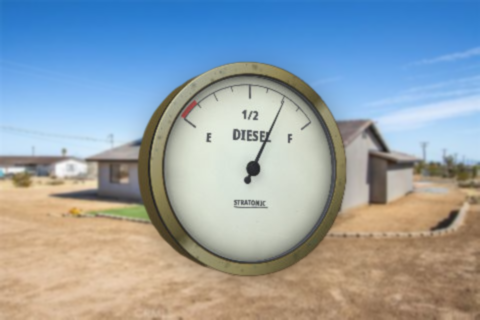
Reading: 0.75
